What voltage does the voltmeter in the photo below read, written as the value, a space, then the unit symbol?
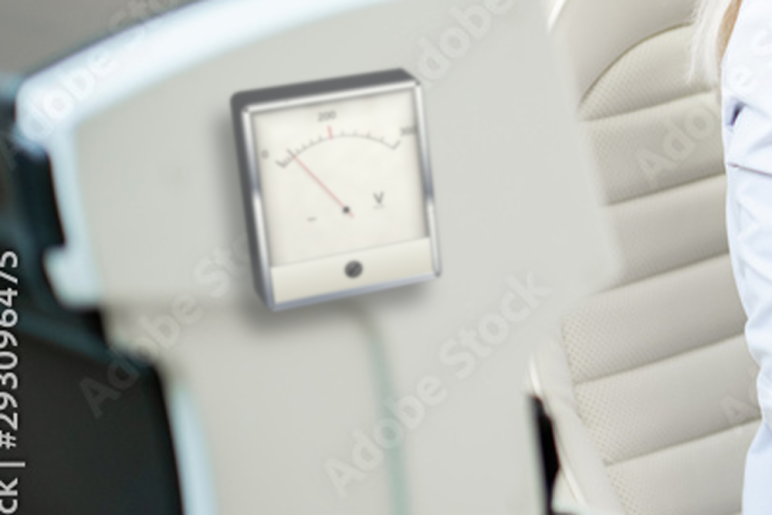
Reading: 100 V
